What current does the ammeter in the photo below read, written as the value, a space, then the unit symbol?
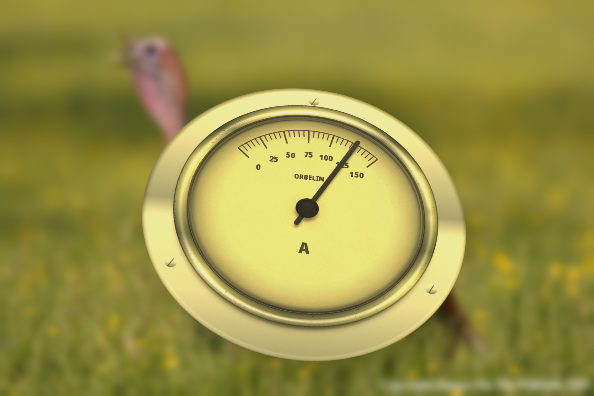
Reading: 125 A
